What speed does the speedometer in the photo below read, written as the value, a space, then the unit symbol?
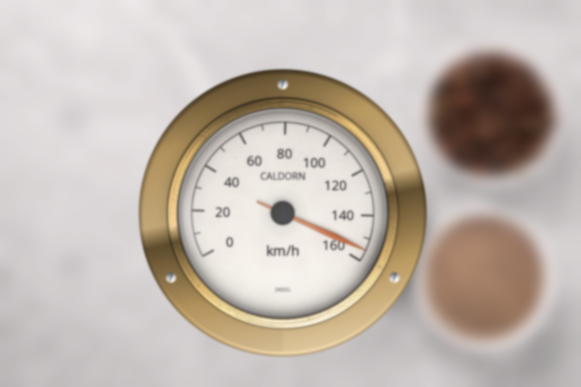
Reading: 155 km/h
